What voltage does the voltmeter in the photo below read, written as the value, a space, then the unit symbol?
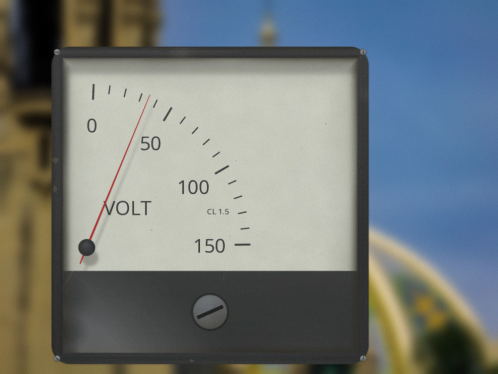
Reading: 35 V
